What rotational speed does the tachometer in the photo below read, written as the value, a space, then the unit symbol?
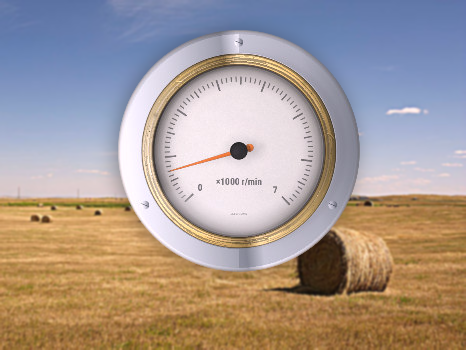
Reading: 700 rpm
